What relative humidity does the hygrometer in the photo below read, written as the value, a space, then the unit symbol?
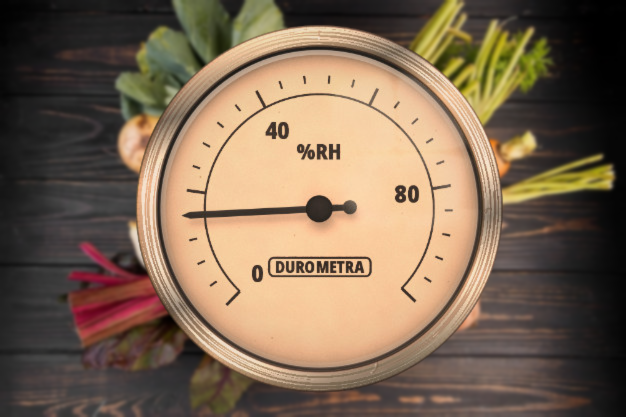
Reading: 16 %
